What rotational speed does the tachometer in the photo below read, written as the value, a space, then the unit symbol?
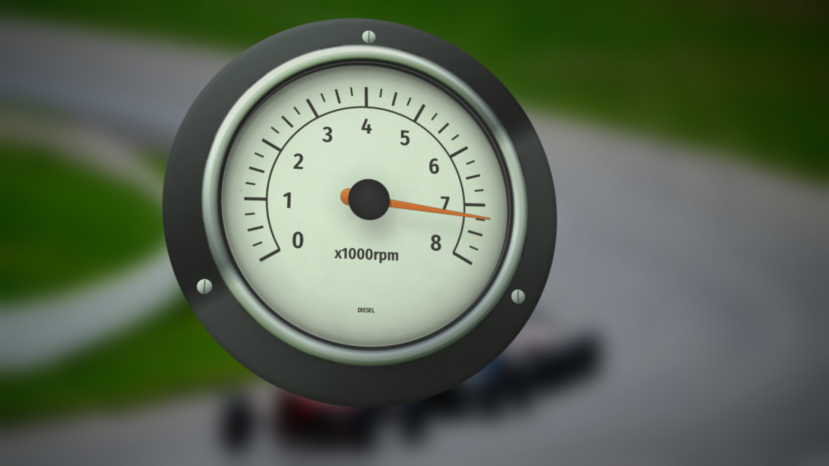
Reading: 7250 rpm
